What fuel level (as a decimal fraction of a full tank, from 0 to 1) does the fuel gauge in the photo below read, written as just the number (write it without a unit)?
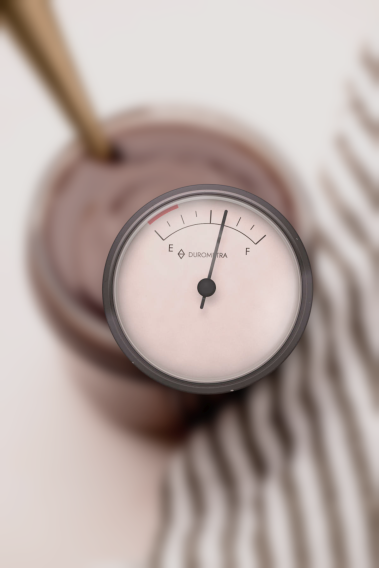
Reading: 0.625
